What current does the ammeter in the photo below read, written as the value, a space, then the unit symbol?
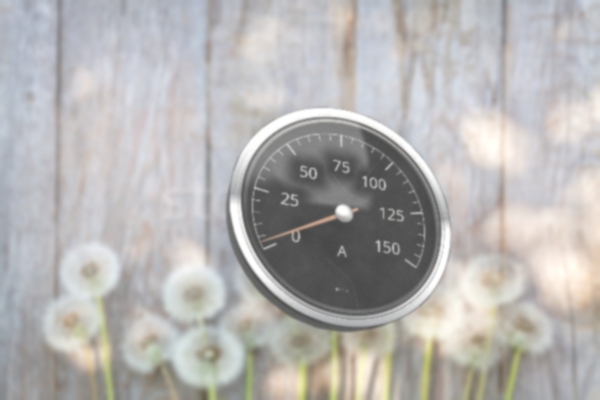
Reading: 2.5 A
